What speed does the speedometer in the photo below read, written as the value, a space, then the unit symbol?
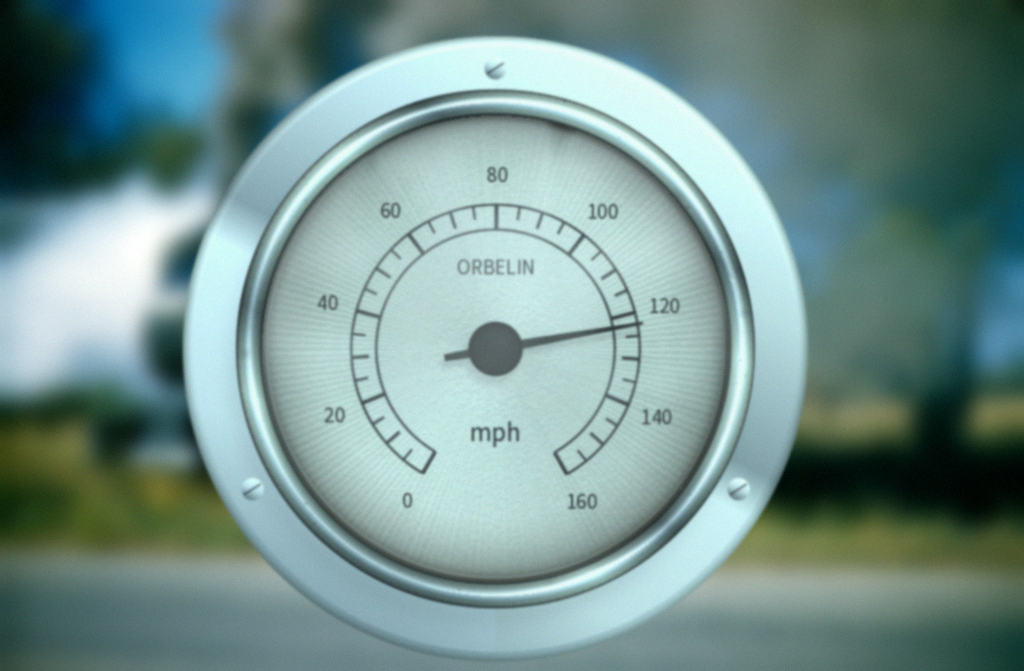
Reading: 122.5 mph
